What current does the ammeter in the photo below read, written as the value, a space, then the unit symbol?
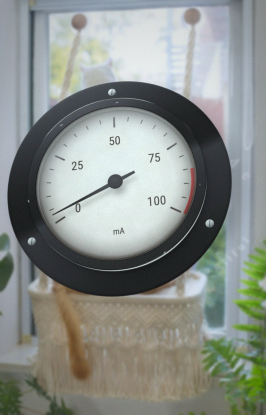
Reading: 2.5 mA
